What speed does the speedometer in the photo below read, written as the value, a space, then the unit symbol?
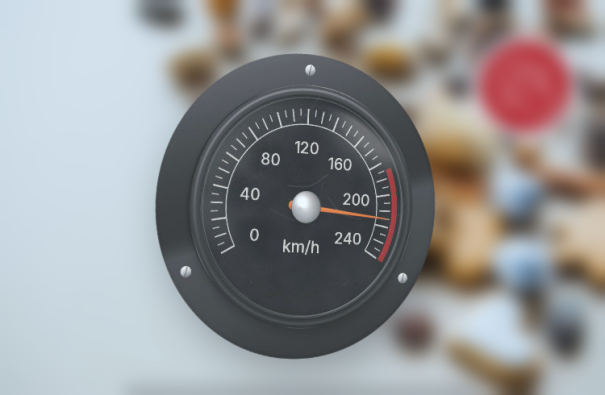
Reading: 215 km/h
